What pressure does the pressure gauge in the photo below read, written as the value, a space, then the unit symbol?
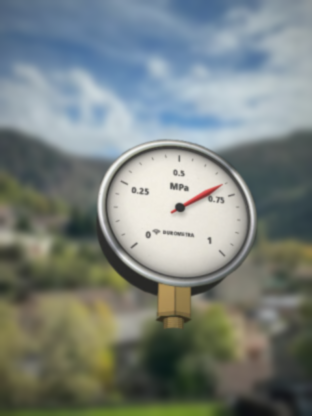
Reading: 0.7 MPa
